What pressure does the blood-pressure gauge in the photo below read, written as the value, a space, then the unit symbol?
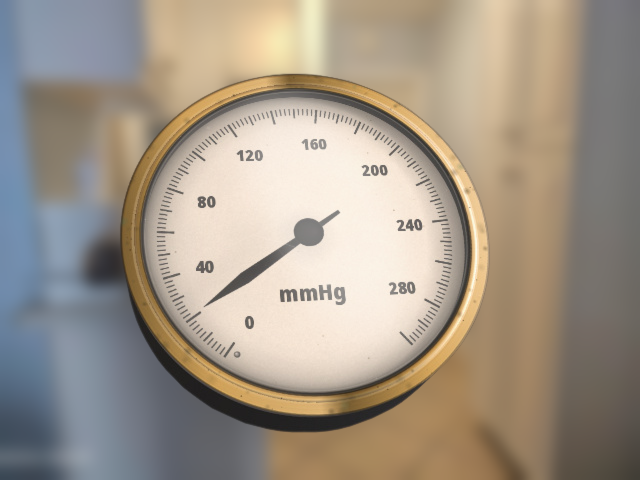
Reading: 20 mmHg
